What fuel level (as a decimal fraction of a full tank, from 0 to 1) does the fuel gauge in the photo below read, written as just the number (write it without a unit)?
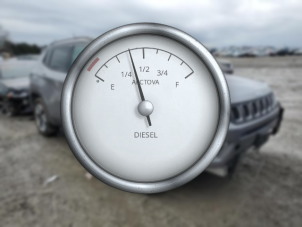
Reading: 0.375
